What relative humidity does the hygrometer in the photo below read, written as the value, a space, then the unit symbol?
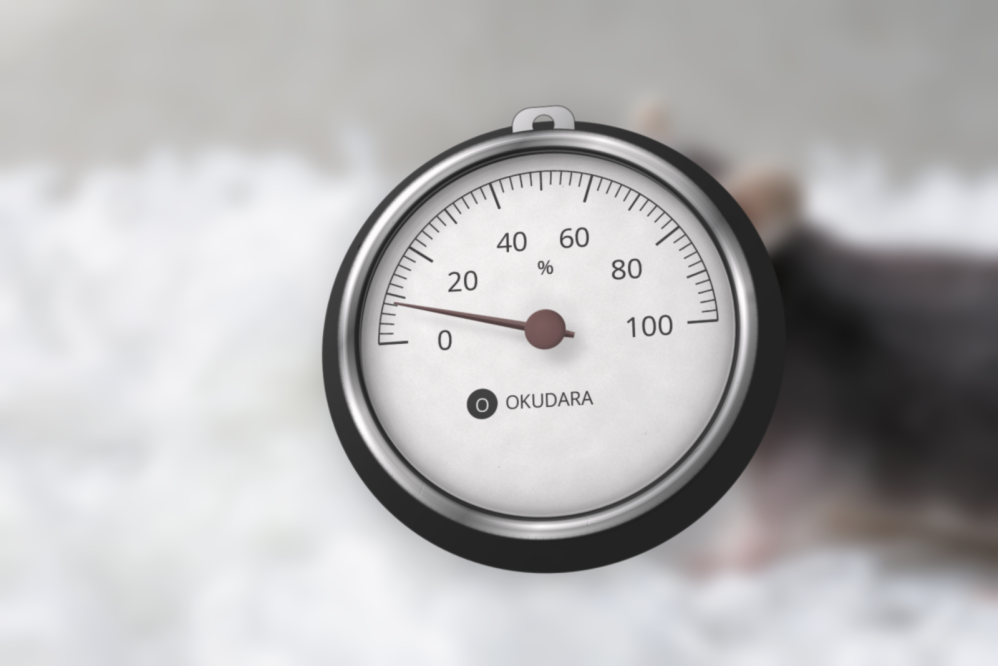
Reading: 8 %
